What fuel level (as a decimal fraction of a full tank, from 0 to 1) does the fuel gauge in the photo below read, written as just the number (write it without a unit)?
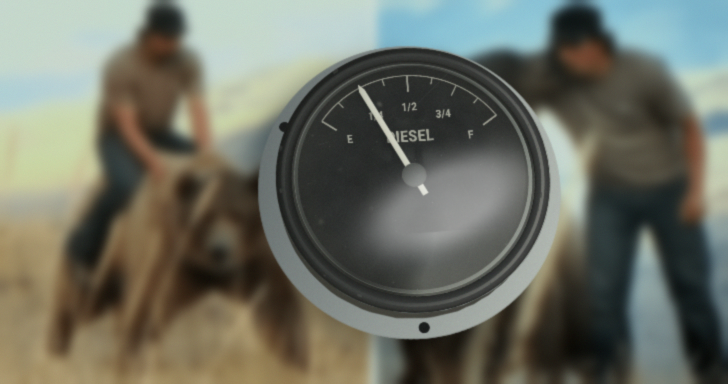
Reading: 0.25
